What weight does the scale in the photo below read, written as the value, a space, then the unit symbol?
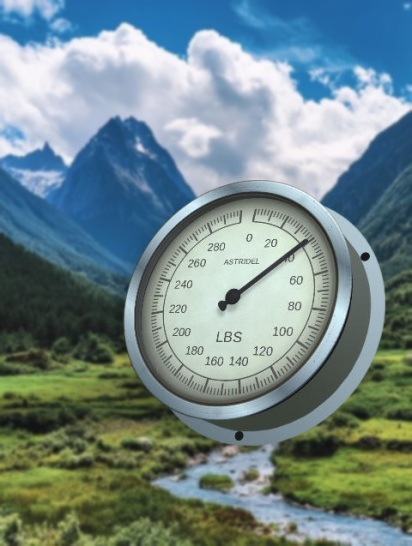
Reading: 40 lb
